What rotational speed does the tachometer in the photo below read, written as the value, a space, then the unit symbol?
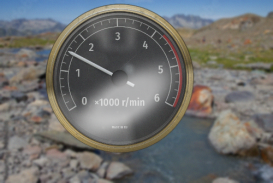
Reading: 1500 rpm
